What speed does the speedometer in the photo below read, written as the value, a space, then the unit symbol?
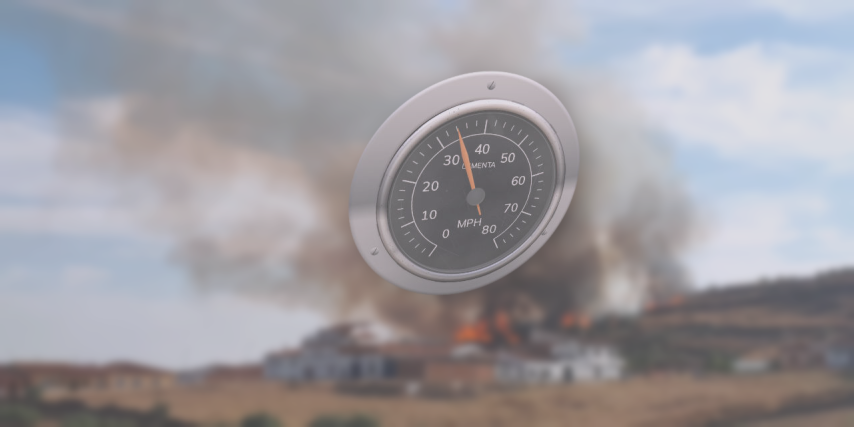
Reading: 34 mph
